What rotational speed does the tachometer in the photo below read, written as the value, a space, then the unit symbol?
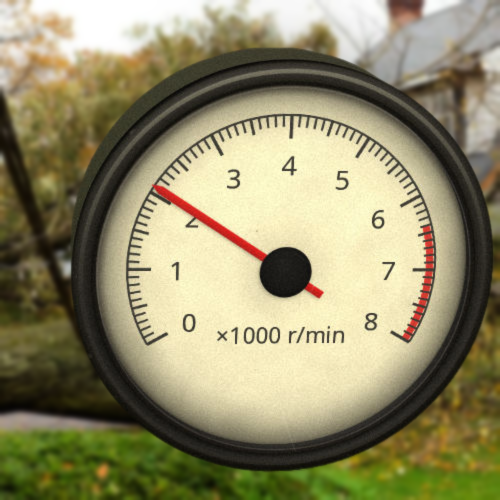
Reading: 2100 rpm
